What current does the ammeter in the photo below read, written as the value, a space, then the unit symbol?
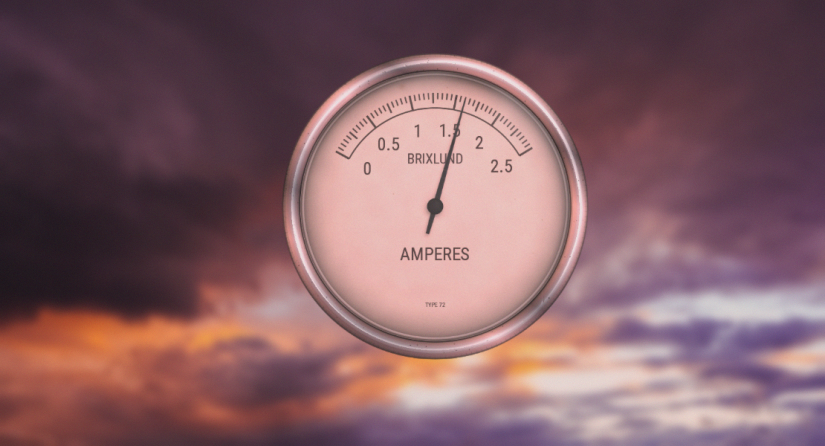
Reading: 1.6 A
